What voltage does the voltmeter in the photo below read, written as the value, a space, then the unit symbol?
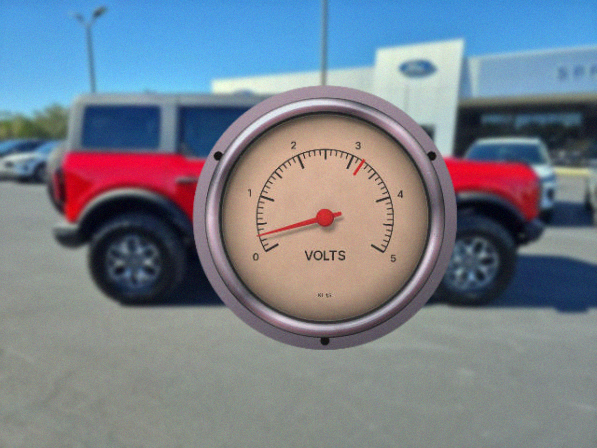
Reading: 0.3 V
